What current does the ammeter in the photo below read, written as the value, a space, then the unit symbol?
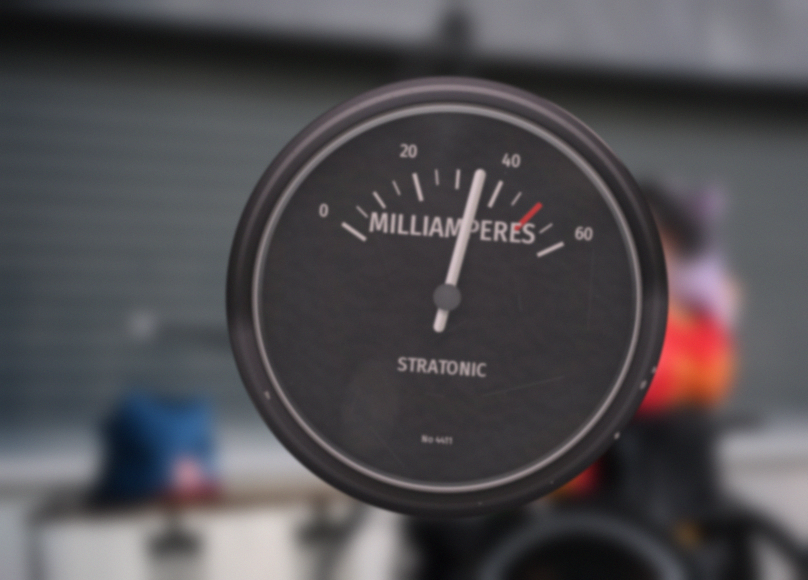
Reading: 35 mA
